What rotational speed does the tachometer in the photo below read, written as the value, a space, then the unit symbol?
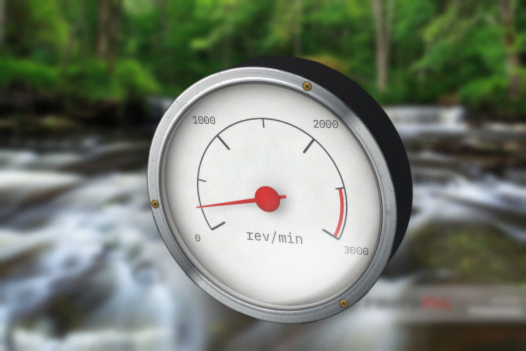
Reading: 250 rpm
